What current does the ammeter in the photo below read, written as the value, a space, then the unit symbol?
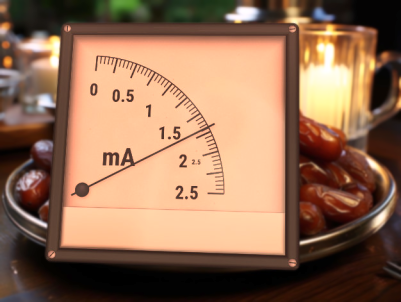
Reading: 1.7 mA
